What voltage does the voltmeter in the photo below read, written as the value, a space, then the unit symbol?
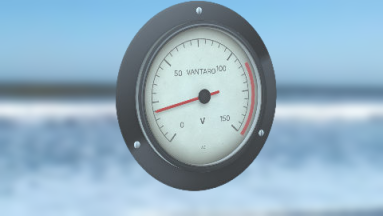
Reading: 20 V
